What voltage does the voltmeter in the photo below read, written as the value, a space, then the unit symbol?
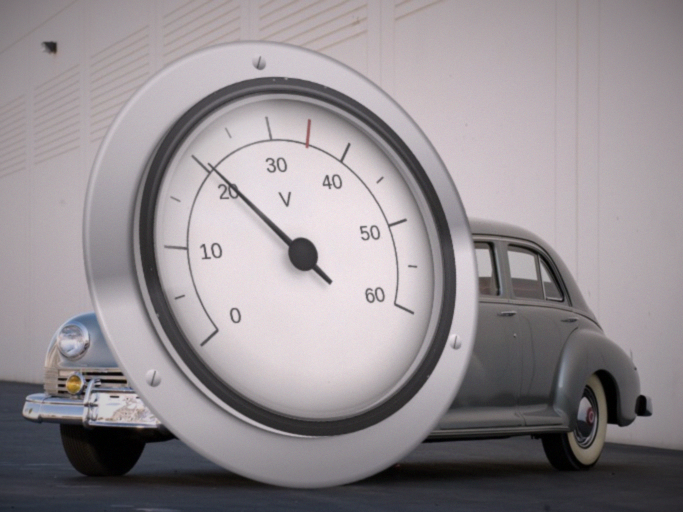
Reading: 20 V
